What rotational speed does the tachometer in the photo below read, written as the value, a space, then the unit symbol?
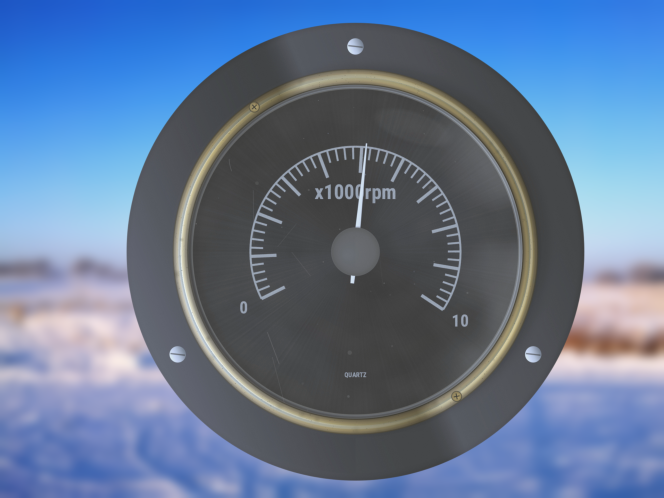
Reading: 5100 rpm
